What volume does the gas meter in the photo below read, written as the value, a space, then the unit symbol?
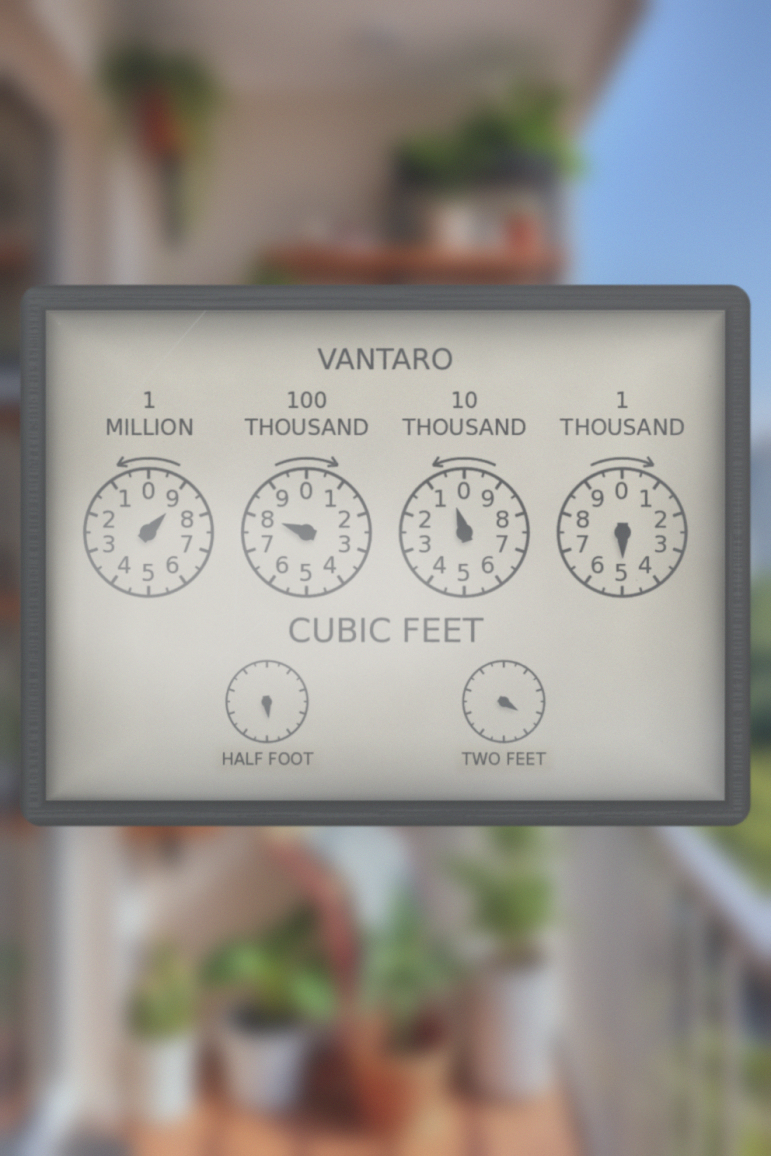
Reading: 880500 ft³
